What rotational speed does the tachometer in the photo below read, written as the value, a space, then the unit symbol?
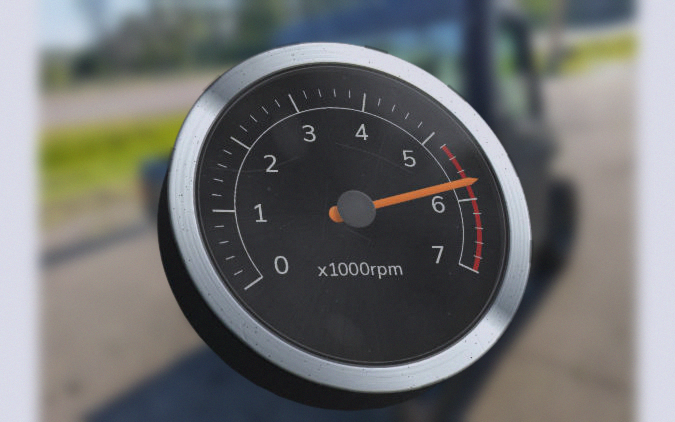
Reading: 5800 rpm
